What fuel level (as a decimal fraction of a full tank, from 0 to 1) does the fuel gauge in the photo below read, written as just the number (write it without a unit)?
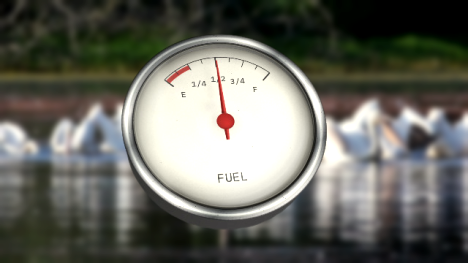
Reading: 0.5
